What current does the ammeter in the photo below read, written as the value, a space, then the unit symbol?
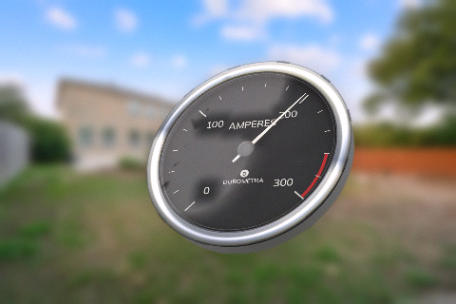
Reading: 200 A
